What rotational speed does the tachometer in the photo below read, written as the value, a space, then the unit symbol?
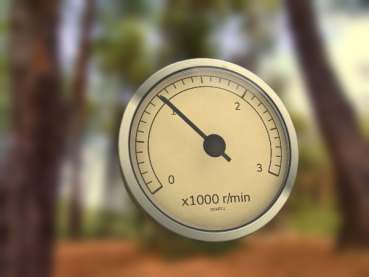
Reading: 1000 rpm
